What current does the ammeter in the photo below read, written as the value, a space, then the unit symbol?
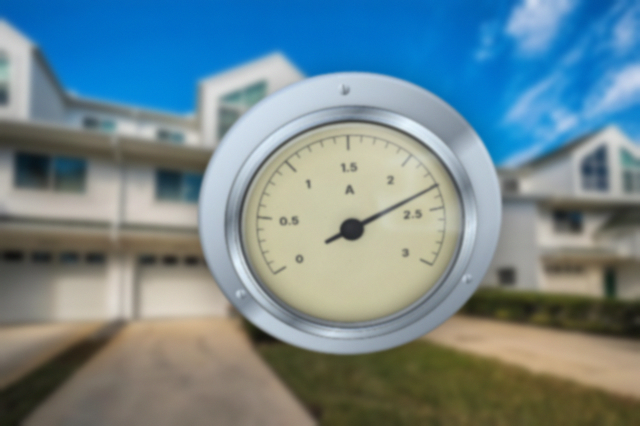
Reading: 2.3 A
